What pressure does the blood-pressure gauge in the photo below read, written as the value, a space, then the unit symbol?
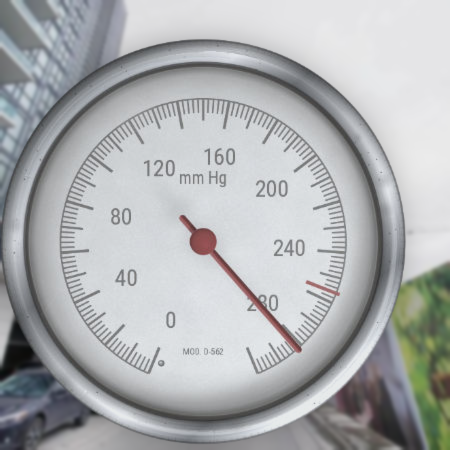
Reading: 282 mmHg
